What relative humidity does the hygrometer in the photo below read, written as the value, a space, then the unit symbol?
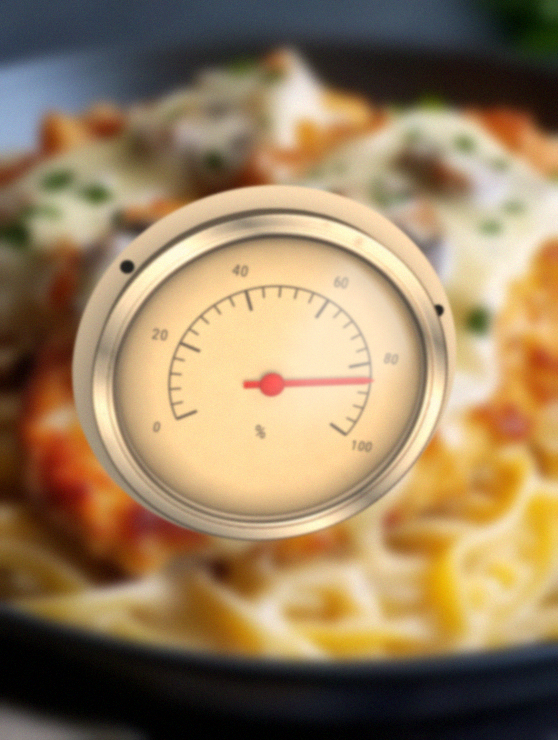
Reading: 84 %
